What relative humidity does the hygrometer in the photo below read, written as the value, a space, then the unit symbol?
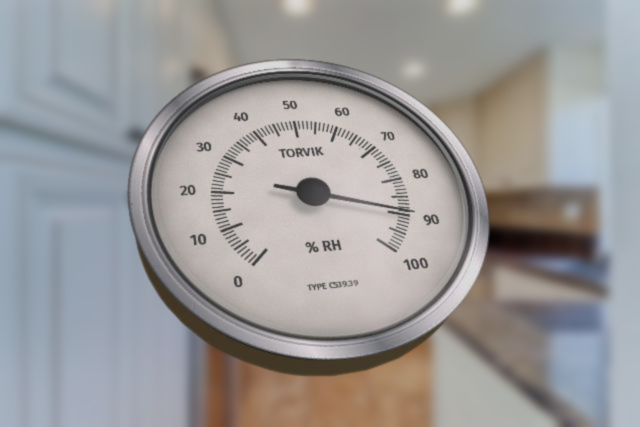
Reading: 90 %
